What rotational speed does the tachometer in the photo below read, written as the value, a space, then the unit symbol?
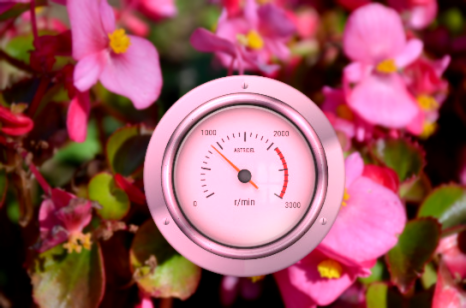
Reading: 900 rpm
